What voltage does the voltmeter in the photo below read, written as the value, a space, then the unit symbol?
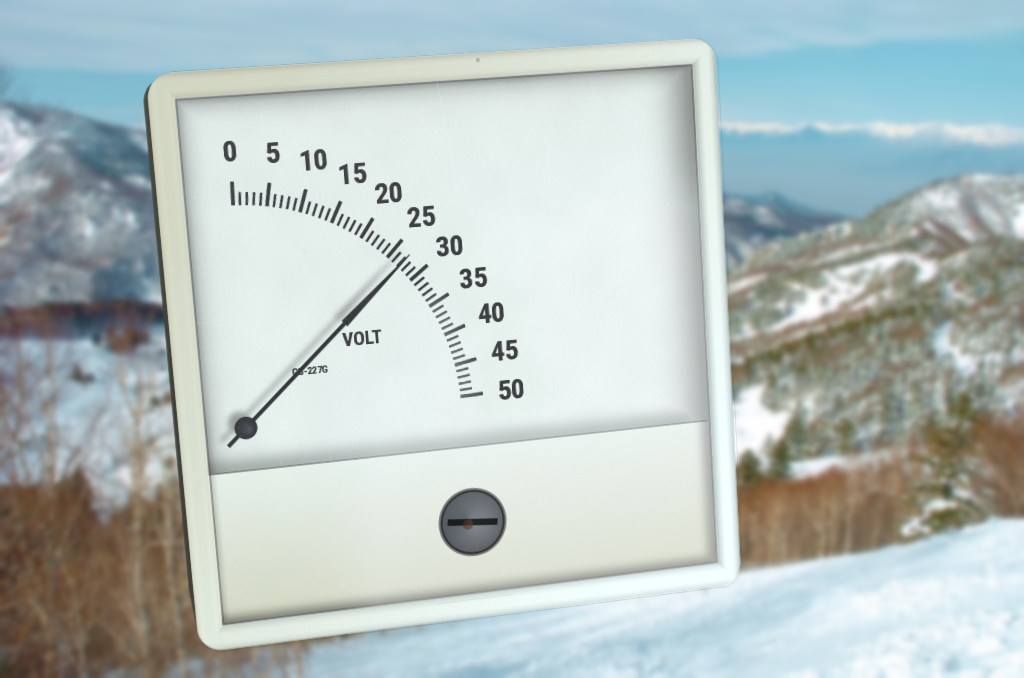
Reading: 27 V
